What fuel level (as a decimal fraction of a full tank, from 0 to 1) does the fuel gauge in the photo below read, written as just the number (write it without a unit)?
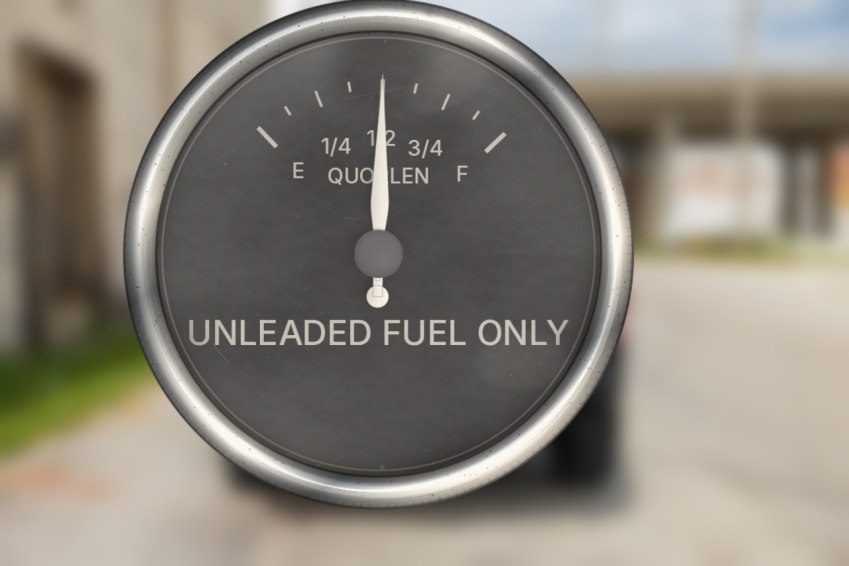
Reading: 0.5
